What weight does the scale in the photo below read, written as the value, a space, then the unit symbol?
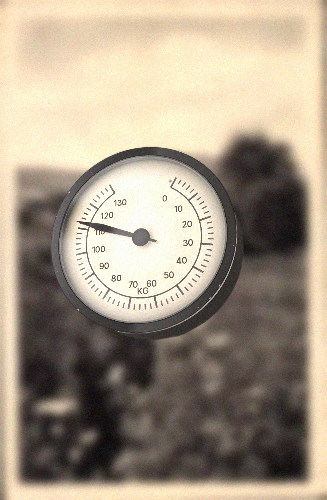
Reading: 112 kg
